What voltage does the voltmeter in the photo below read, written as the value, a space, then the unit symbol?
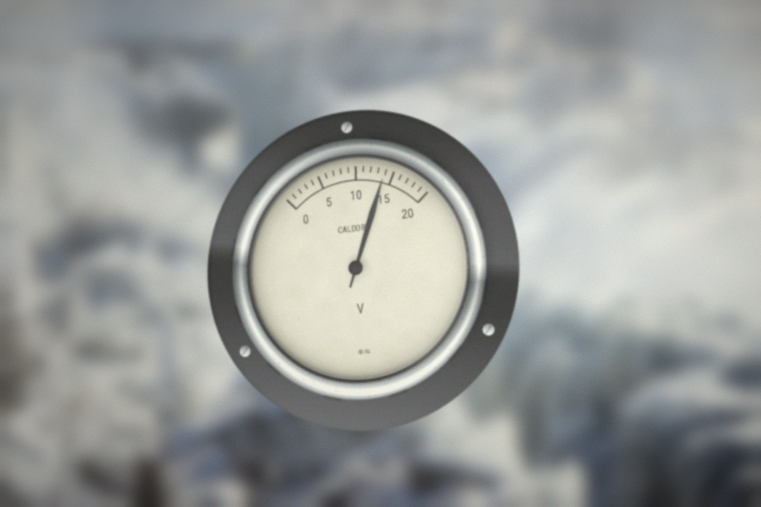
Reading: 14 V
